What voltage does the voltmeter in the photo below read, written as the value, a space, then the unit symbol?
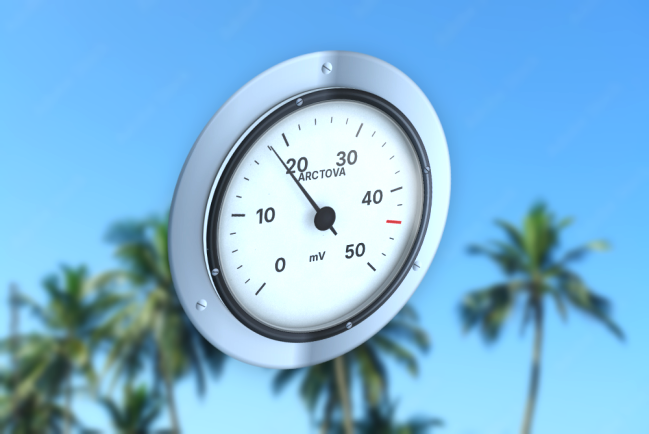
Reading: 18 mV
